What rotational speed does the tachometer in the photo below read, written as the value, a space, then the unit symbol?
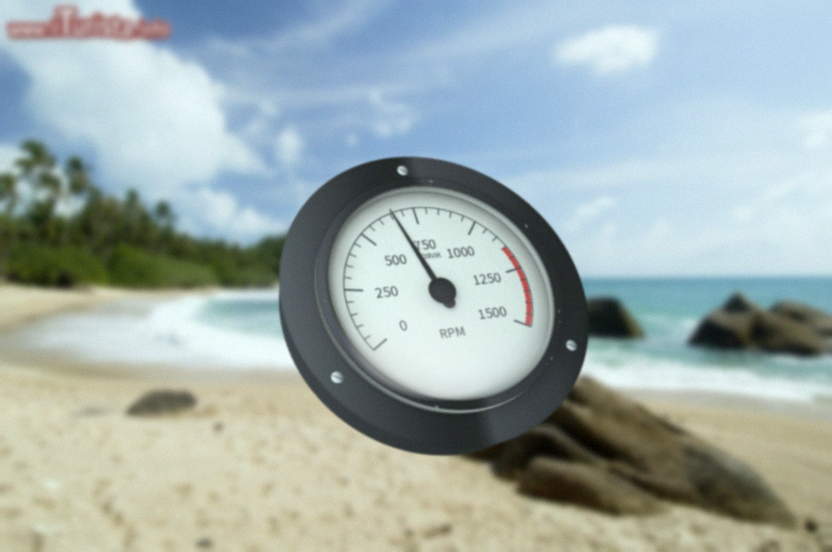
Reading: 650 rpm
